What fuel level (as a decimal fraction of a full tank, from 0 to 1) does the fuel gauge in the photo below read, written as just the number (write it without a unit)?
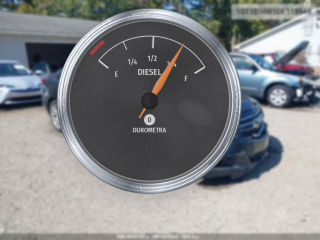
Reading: 0.75
